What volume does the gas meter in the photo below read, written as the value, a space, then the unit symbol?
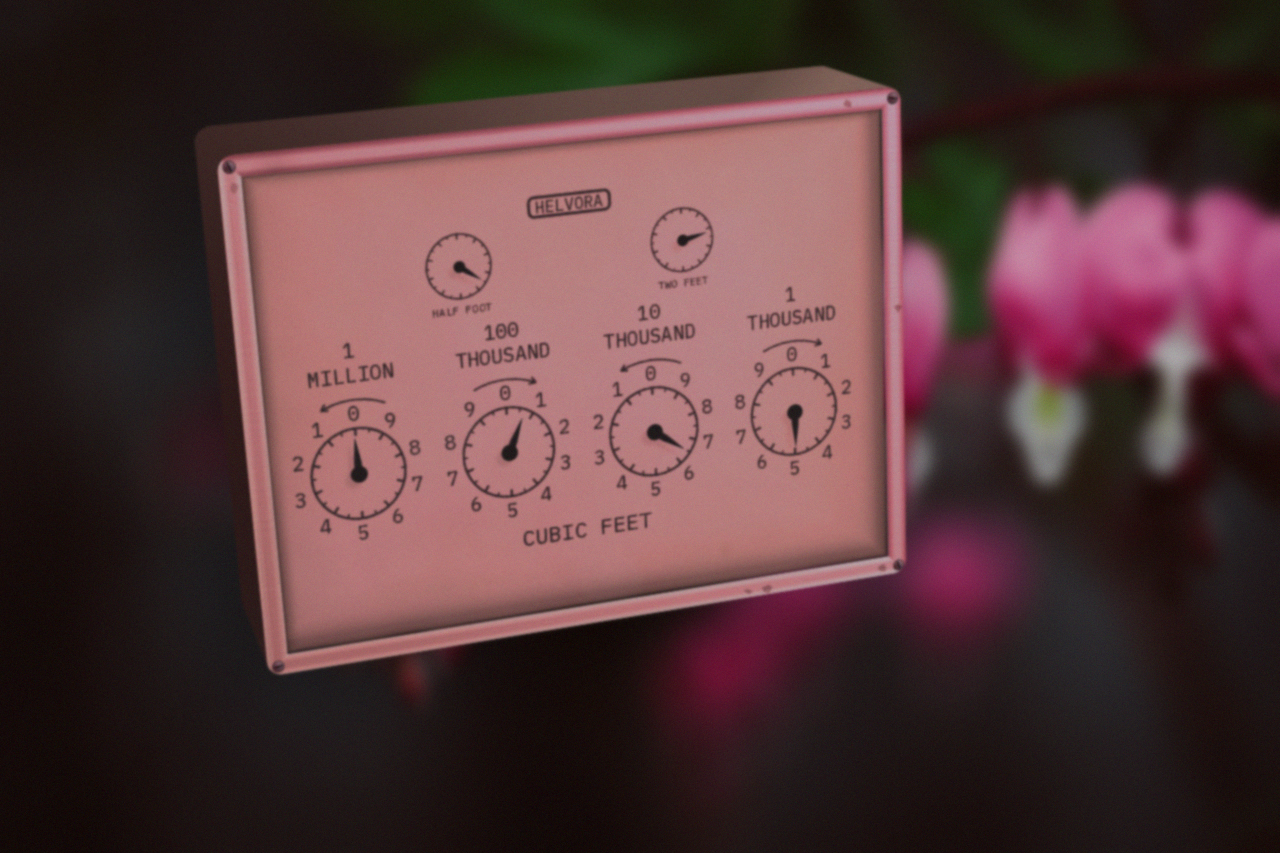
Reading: 6500 ft³
